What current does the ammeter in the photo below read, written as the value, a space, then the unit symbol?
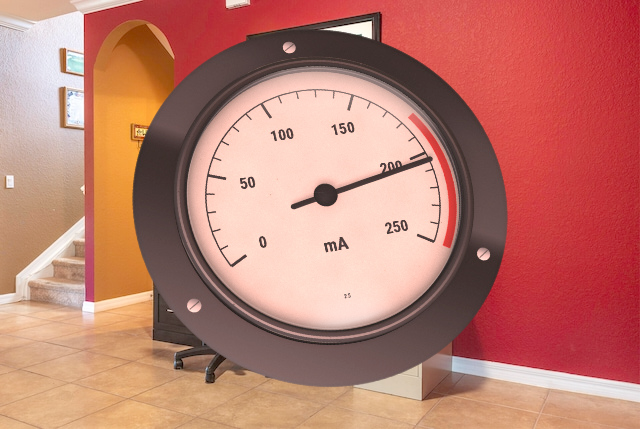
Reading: 205 mA
